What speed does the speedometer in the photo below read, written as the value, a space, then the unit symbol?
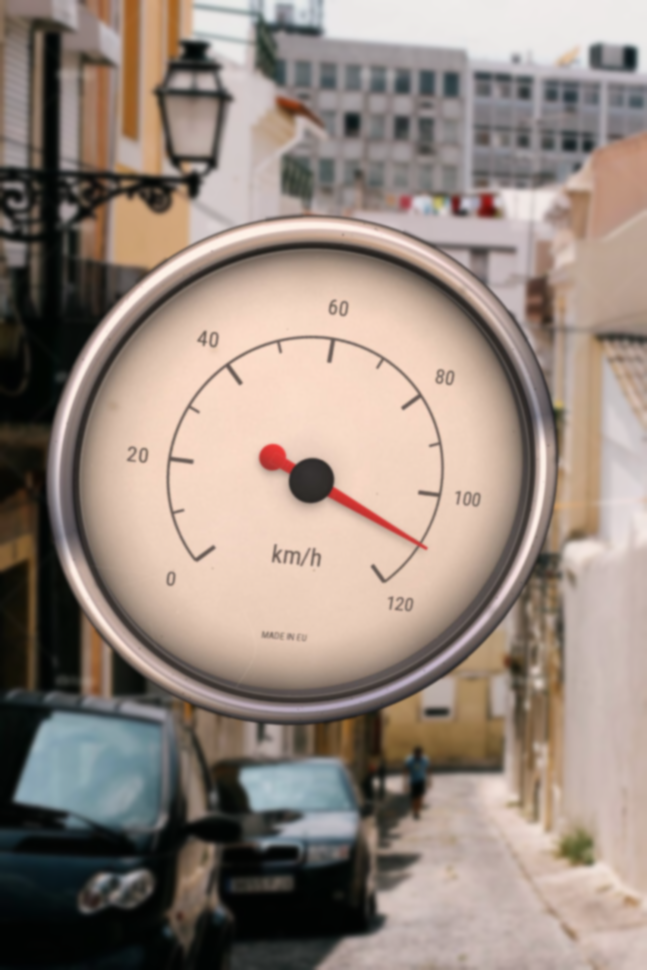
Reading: 110 km/h
